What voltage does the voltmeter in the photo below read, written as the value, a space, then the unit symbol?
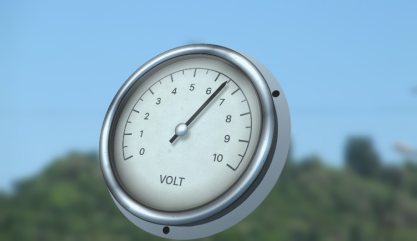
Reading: 6.5 V
